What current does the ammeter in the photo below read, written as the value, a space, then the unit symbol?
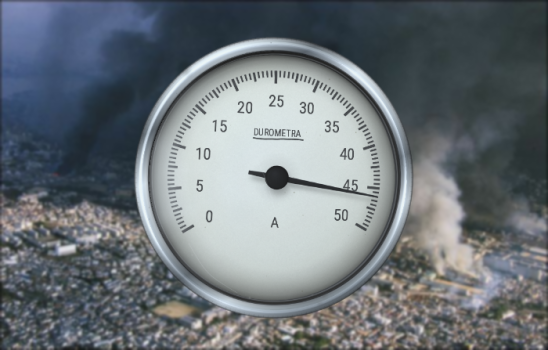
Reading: 46 A
